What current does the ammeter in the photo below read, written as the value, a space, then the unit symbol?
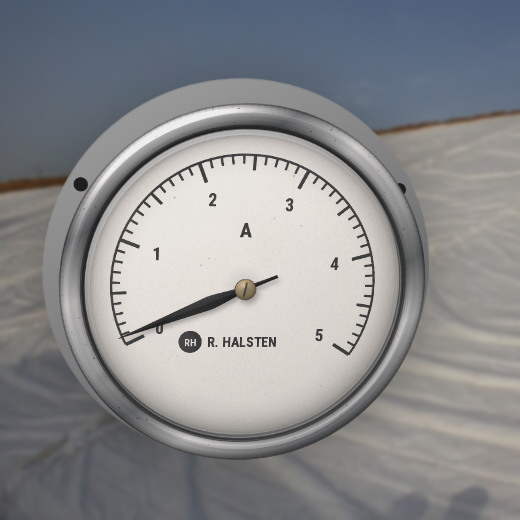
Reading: 0.1 A
